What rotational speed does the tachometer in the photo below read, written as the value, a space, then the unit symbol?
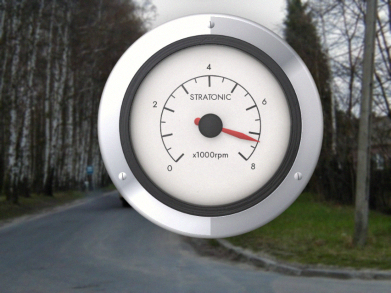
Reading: 7250 rpm
